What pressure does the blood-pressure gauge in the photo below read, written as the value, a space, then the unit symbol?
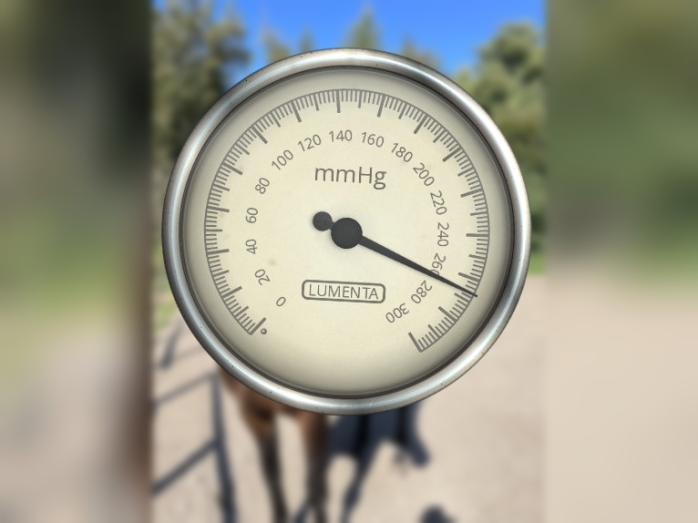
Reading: 266 mmHg
